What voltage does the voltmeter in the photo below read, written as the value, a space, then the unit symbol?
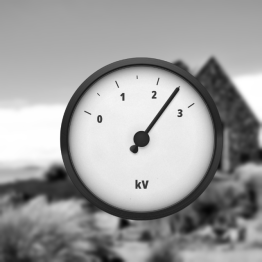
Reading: 2.5 kV
